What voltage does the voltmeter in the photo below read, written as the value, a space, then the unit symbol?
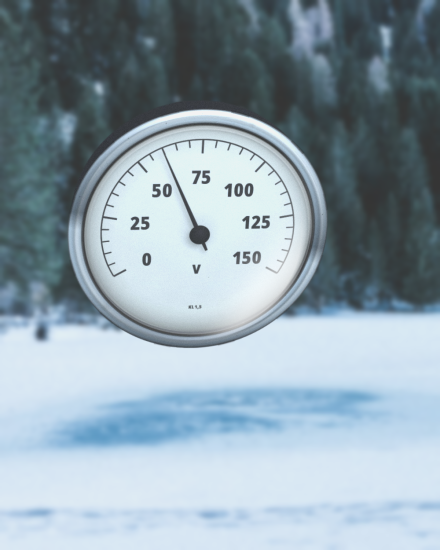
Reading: 60 V
